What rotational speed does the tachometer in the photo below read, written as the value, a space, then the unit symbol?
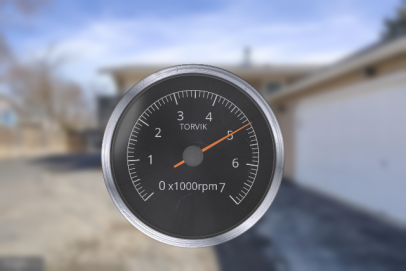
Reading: 5000 rpm
